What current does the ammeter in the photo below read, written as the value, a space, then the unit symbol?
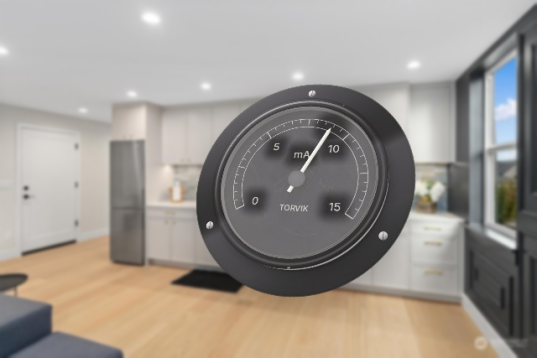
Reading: 9 mA
